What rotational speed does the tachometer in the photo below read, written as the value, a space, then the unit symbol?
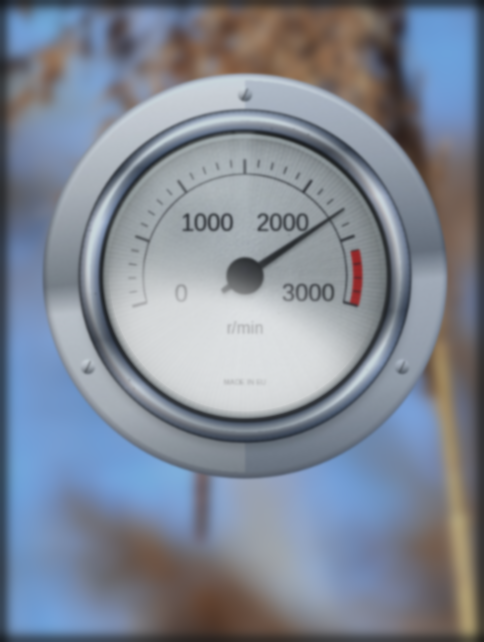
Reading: 2300 rpm
